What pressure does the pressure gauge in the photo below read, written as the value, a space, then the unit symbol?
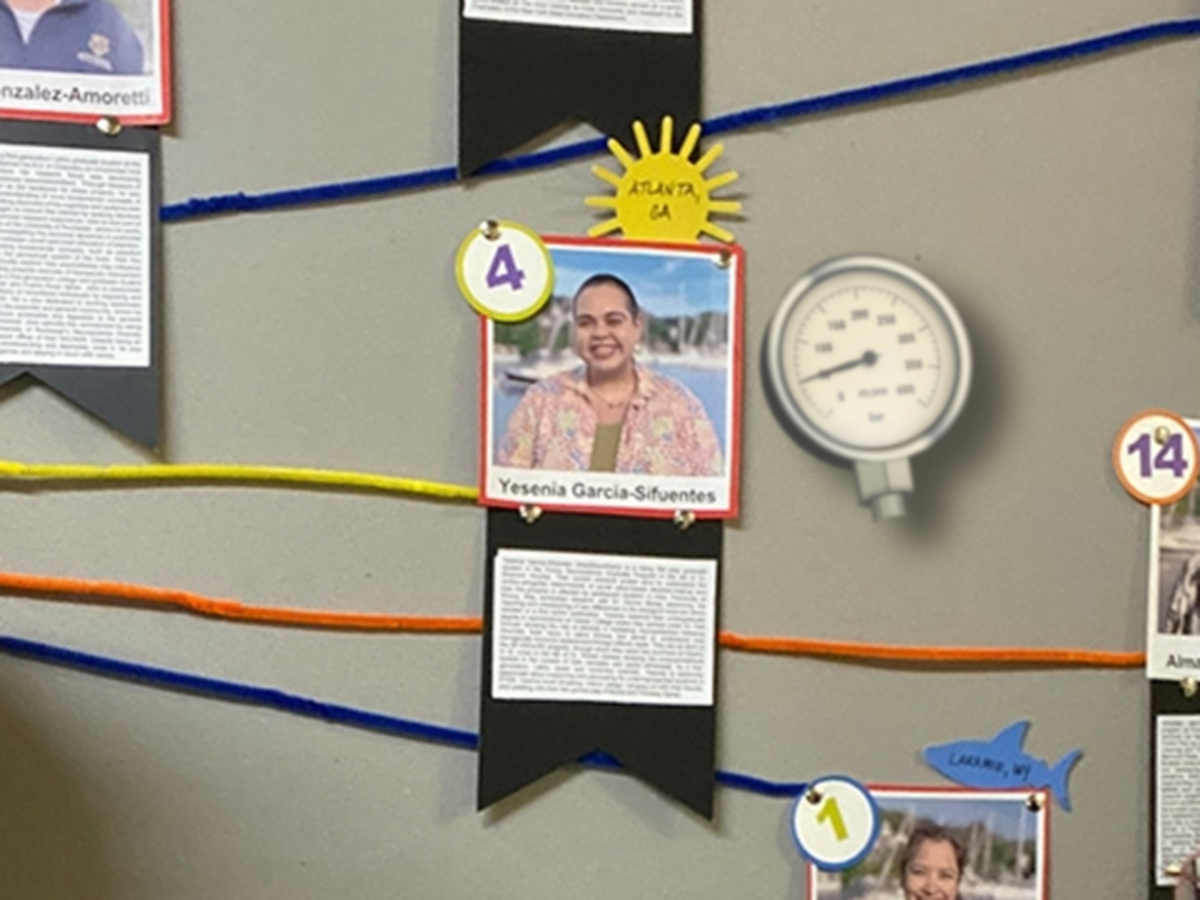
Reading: 50 bar
